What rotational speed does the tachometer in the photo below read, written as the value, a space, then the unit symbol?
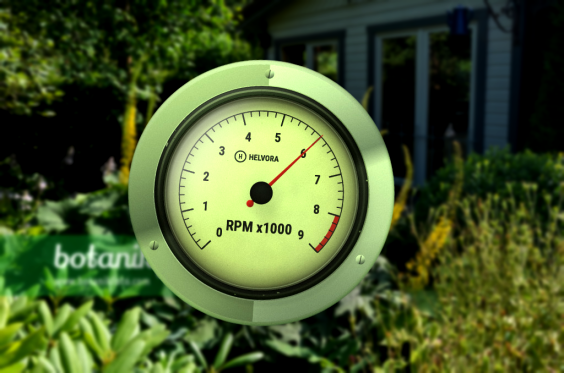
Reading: 6000 rpm
